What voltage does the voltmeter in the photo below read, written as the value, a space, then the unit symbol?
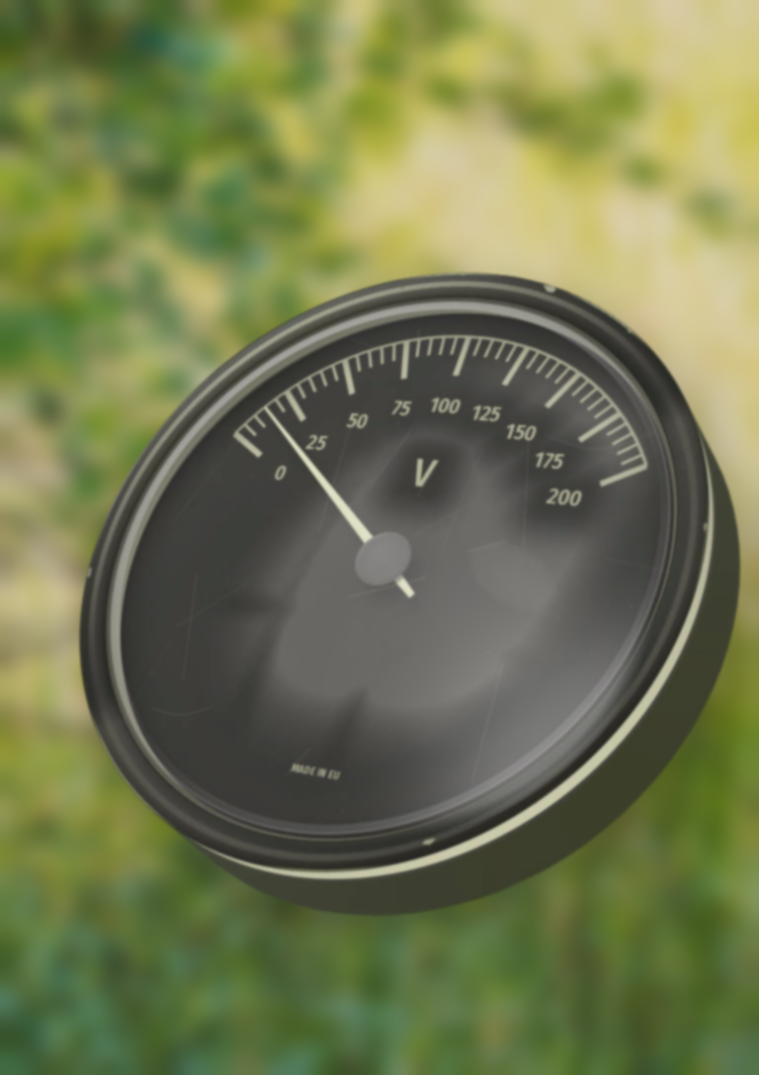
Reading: 15 V
